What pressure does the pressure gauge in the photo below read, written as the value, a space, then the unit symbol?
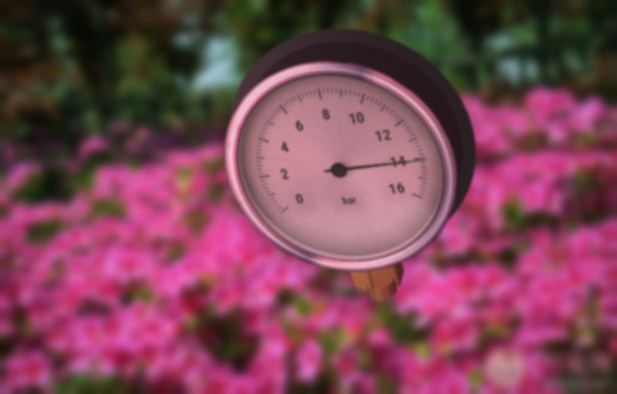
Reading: 14 bar
